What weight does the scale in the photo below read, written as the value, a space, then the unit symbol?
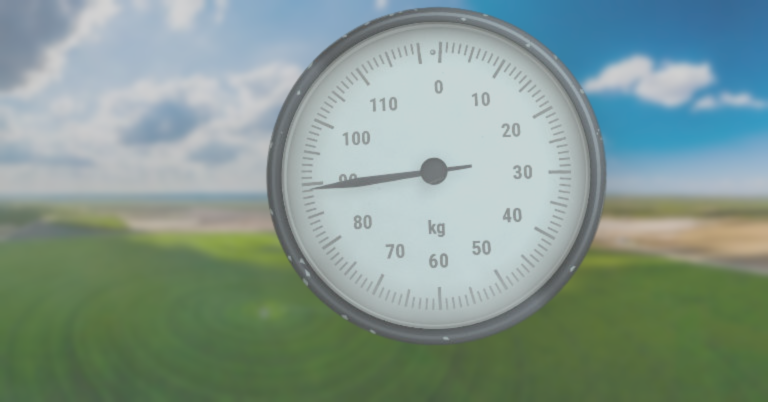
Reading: 89 kg
